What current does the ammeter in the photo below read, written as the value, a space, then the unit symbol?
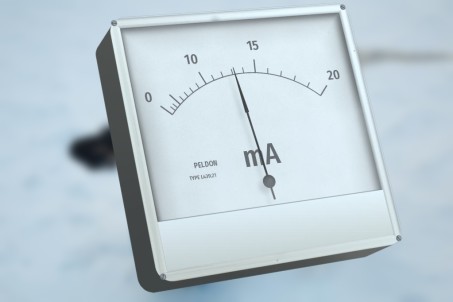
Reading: 13 mA
